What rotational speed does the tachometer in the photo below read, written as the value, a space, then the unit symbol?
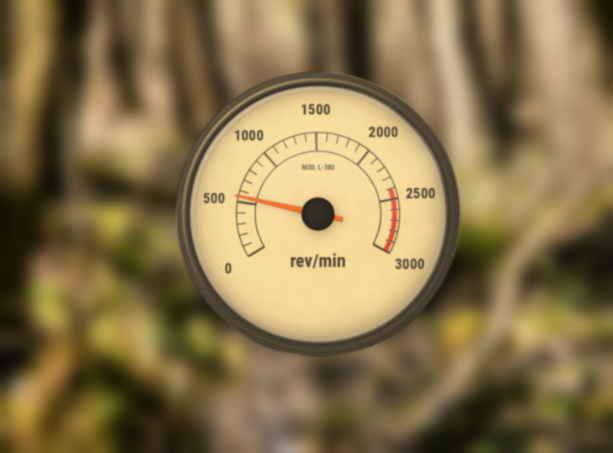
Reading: 550 rpm
